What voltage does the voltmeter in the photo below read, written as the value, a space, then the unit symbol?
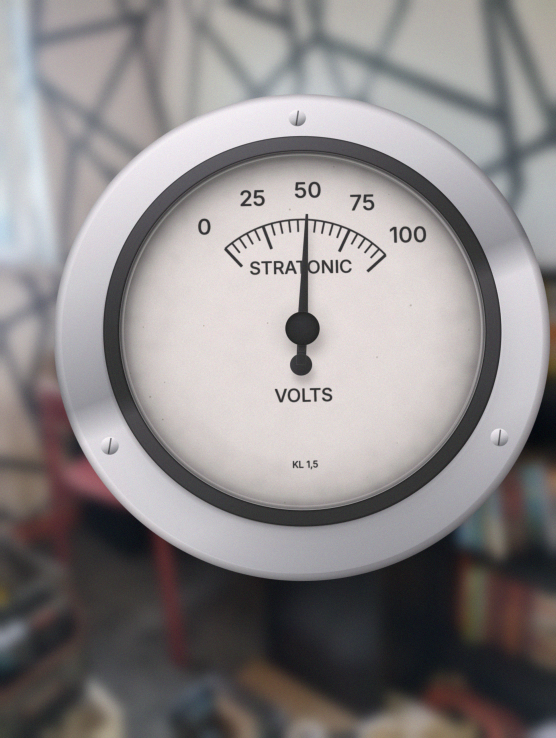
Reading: 50 V
